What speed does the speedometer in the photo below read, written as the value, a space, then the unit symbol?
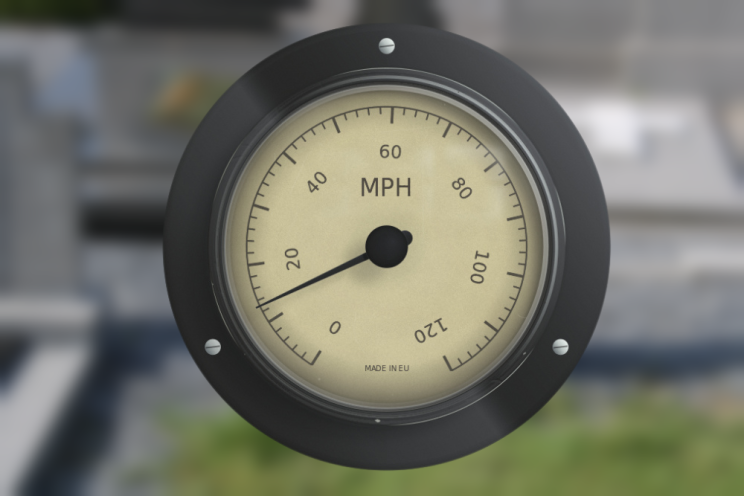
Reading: 13 mph
